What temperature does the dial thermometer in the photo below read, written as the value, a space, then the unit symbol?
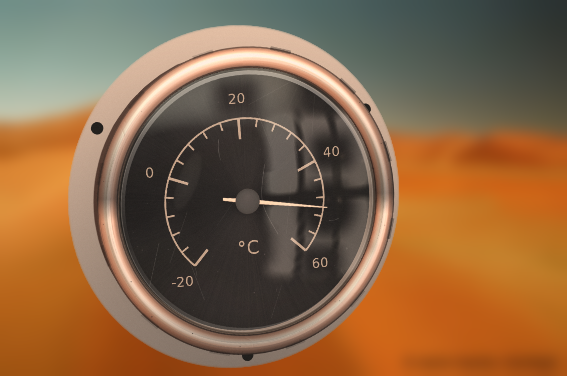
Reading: 50 °C
